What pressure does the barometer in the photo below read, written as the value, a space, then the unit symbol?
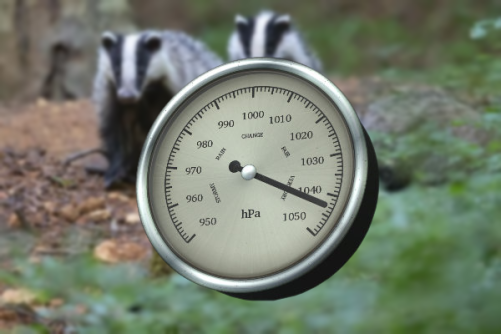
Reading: 1043 hPa
